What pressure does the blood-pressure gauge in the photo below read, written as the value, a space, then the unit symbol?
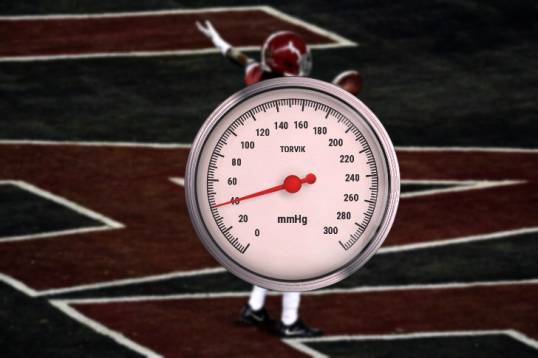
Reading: 40 mmHg
